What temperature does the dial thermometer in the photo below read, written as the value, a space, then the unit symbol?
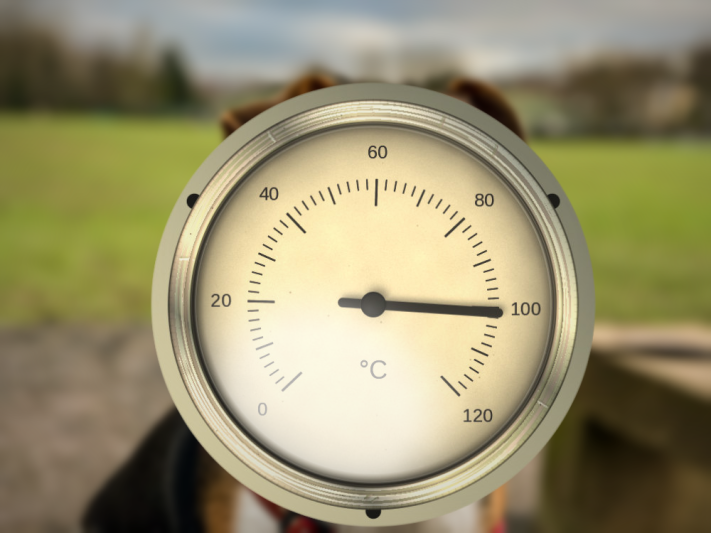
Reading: 101 °C
